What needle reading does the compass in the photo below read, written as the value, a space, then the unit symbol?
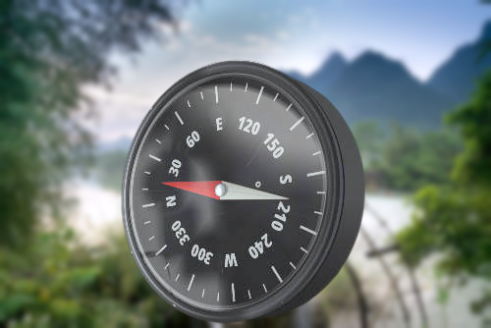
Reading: 15 °
